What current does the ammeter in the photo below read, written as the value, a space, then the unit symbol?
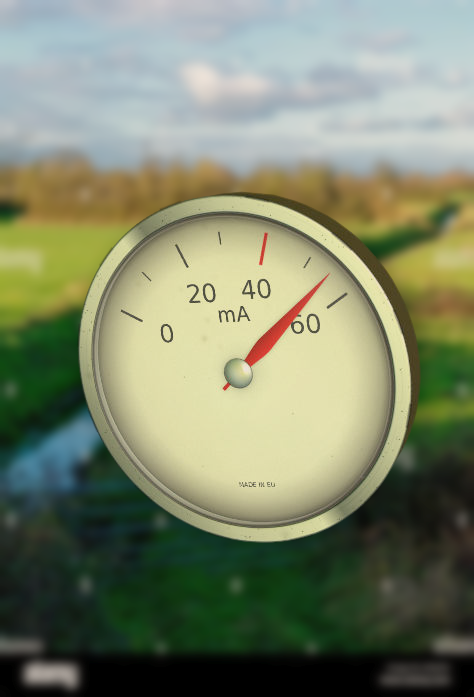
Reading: 55 mA
